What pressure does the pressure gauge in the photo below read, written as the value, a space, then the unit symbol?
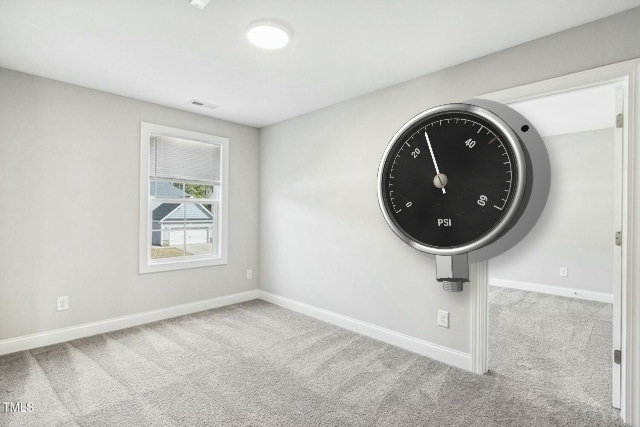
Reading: 26 psi
